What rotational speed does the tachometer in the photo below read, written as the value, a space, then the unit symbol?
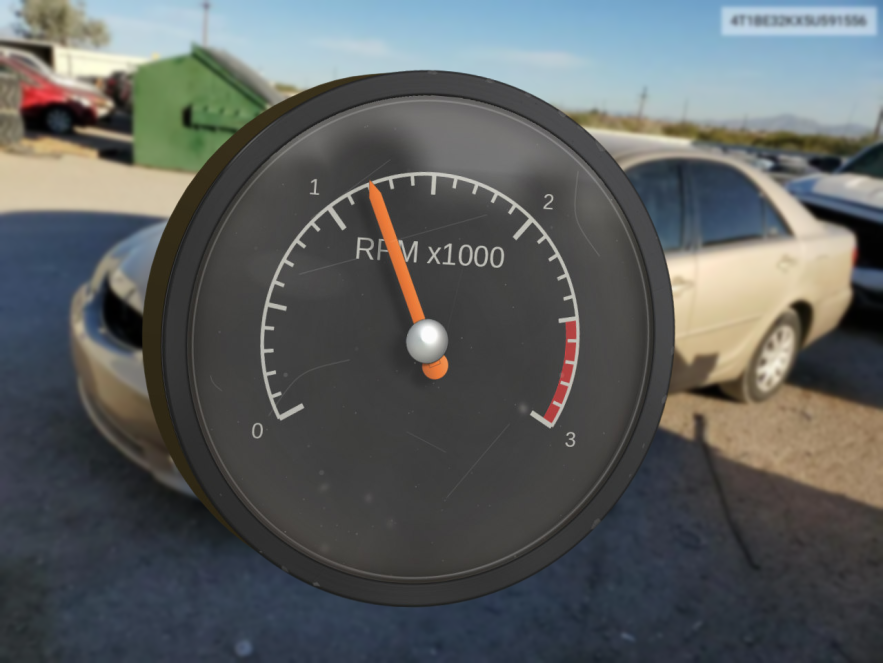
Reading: 1200 rpm
